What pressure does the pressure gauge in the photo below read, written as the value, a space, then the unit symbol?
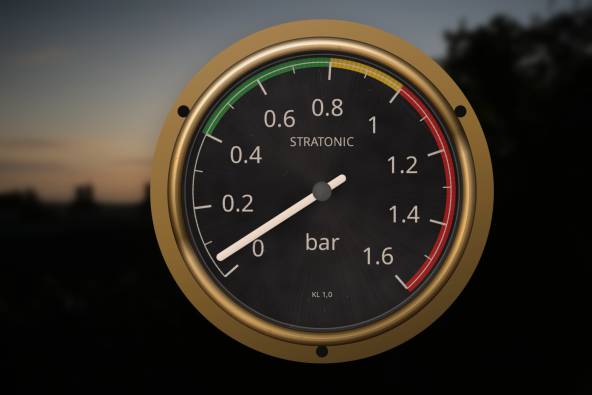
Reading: 0.05 bar
